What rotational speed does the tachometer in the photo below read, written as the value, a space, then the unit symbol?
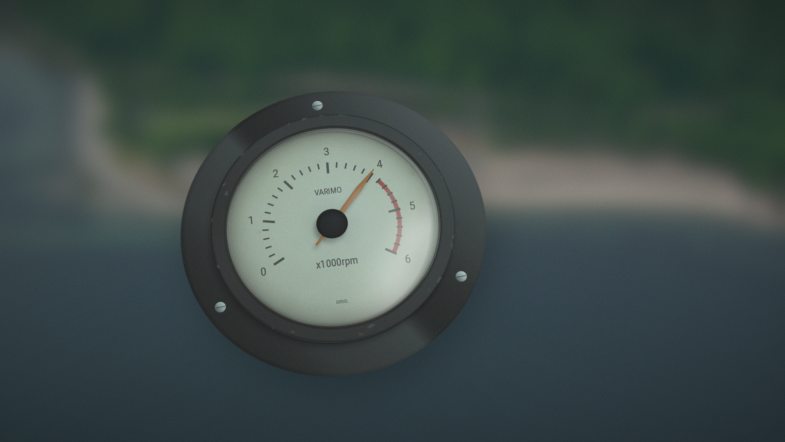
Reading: 4000 rpm
